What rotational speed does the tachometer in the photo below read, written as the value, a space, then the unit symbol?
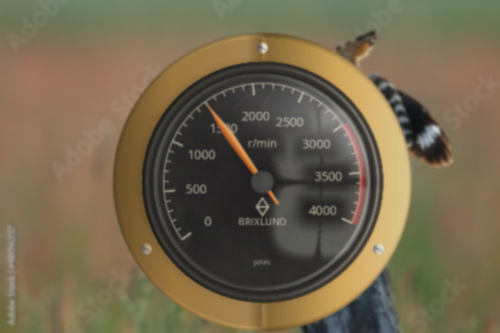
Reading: 1500 rpm
